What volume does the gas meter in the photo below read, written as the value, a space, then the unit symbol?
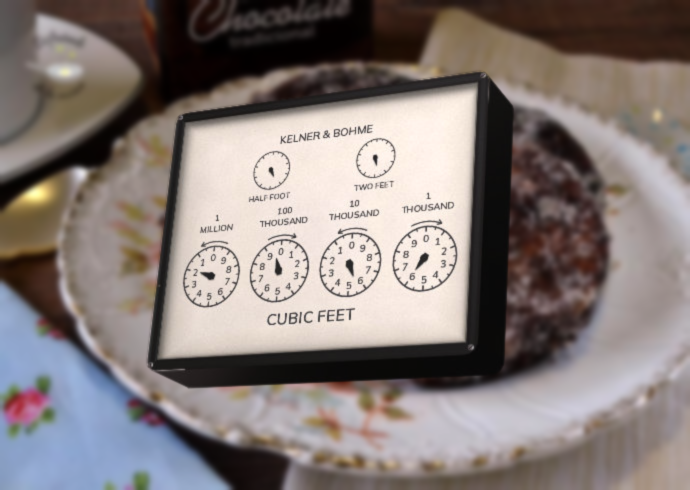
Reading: 195600 ft³
